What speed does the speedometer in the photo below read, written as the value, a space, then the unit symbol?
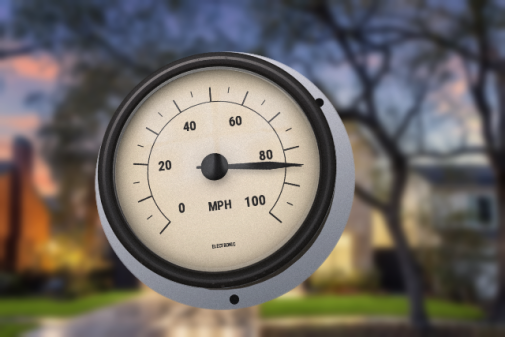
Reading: 85 mph
